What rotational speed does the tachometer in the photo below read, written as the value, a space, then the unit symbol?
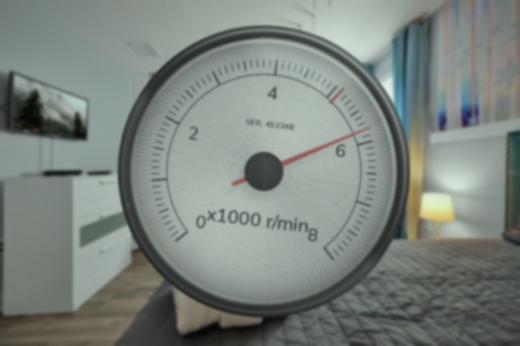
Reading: 5800 rpm
